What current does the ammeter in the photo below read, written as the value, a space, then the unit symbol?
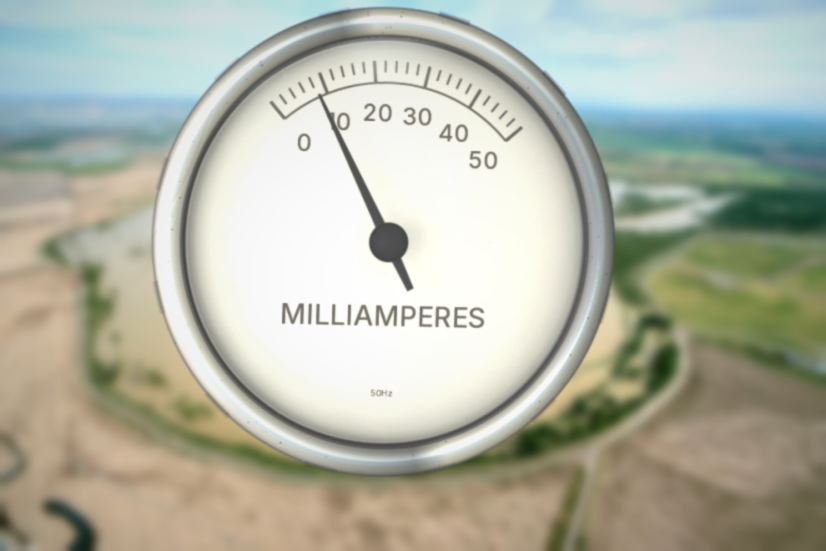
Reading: 8 mA
